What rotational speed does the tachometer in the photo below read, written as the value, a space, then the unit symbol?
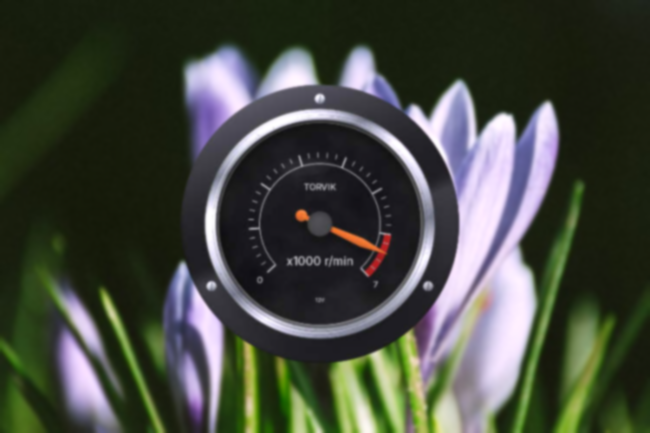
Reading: 6400 rpm
